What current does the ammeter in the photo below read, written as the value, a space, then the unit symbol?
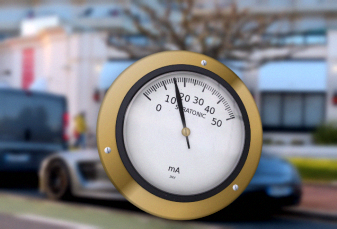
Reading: 15 mA
